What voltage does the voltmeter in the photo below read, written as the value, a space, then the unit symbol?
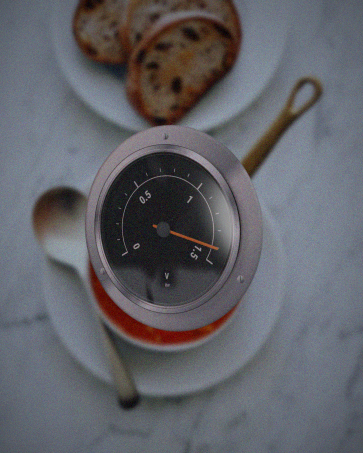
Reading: 1.4 V
